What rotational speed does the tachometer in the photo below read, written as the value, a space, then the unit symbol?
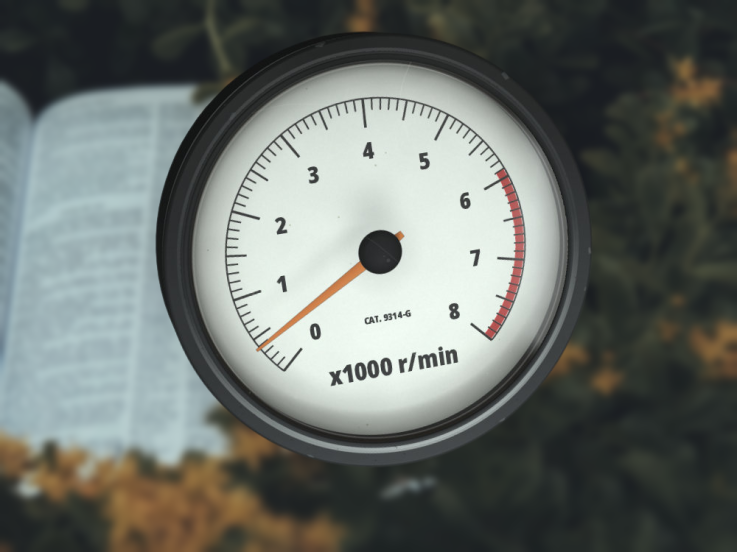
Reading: 400 rpm
